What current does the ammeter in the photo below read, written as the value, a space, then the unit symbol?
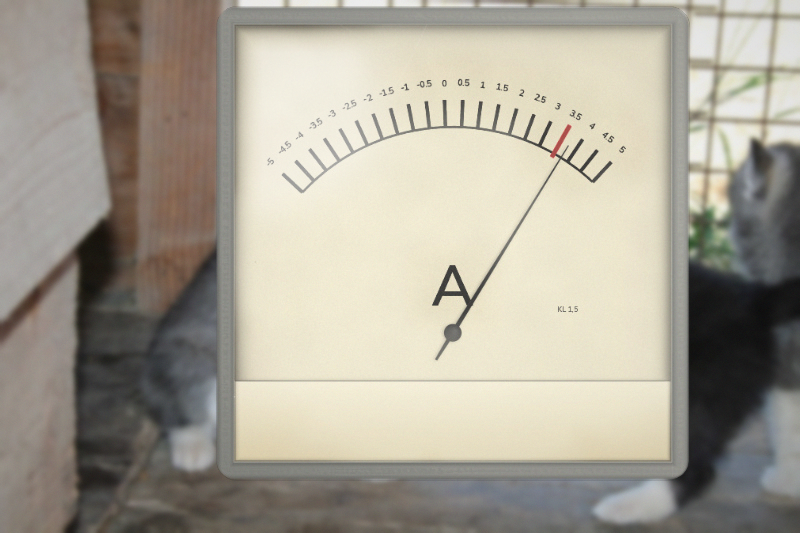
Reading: 3.75 A
